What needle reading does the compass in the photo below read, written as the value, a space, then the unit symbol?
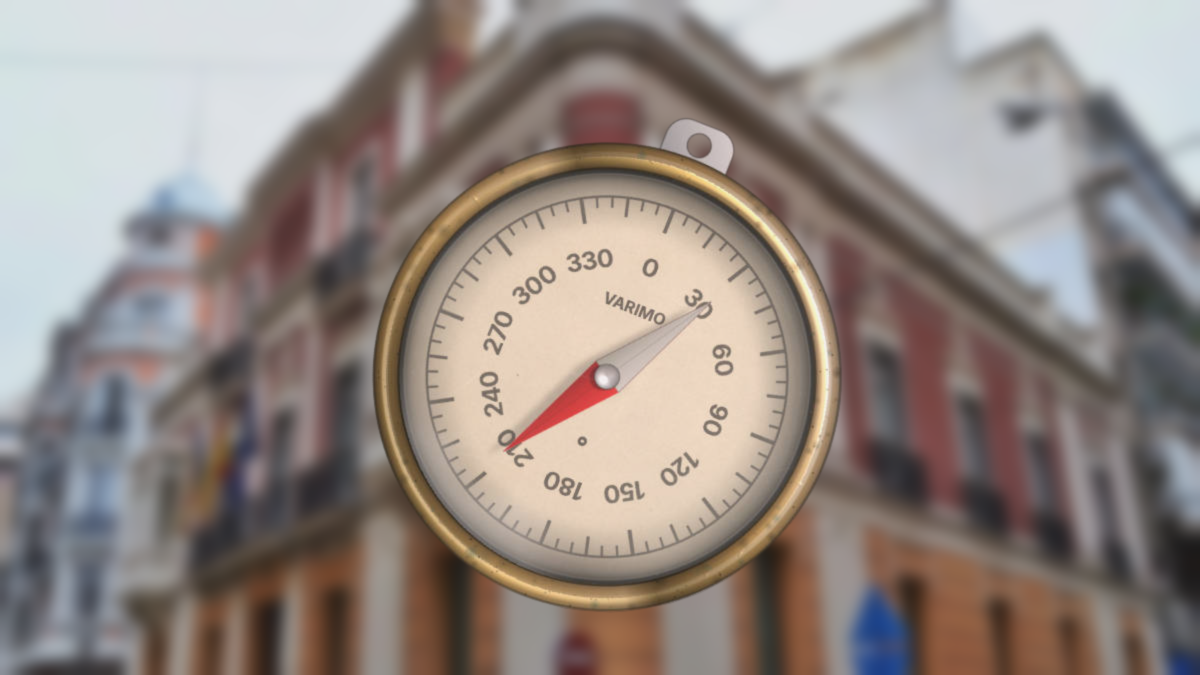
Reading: 212.5 °
